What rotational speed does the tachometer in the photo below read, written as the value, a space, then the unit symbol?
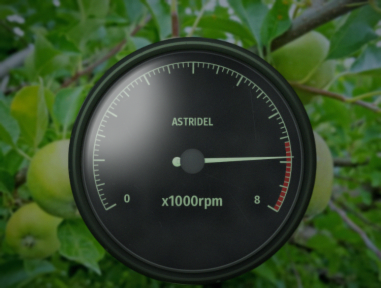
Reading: 6900 rpm
